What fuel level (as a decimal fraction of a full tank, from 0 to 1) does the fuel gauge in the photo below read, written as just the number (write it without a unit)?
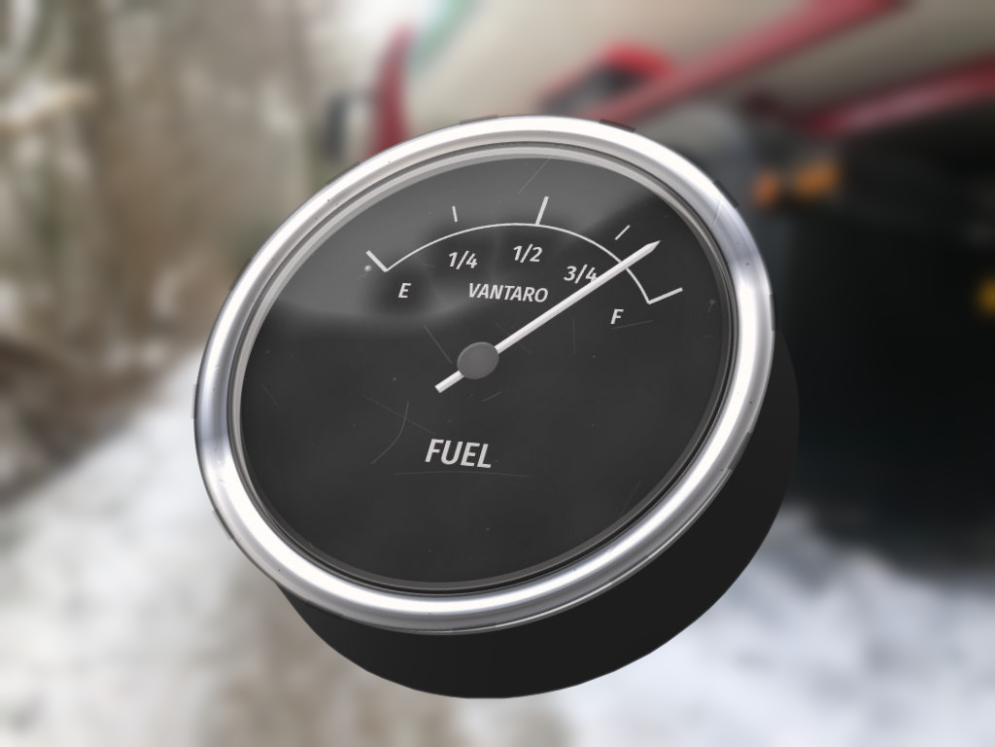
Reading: 0.875
